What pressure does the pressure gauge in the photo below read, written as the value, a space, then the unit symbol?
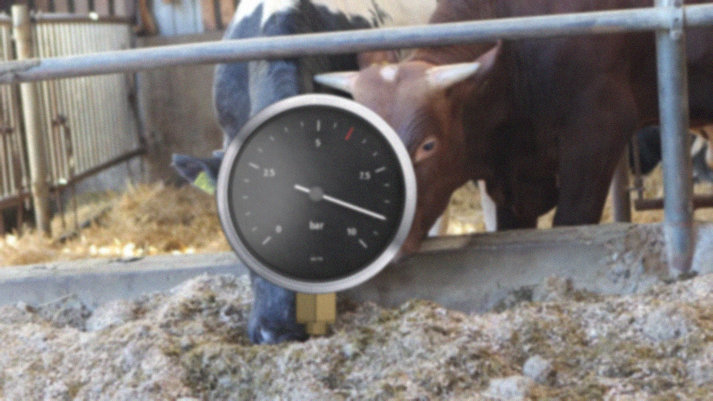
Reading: 9 bar
